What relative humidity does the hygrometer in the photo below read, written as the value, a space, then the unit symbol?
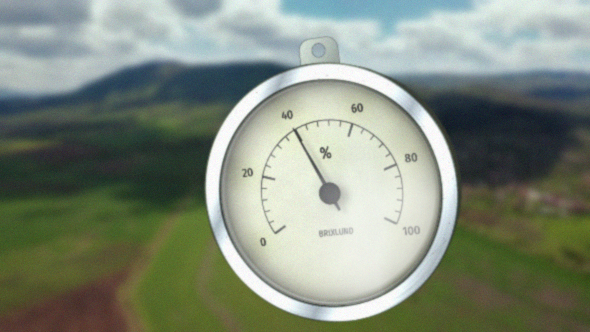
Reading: 40 %
